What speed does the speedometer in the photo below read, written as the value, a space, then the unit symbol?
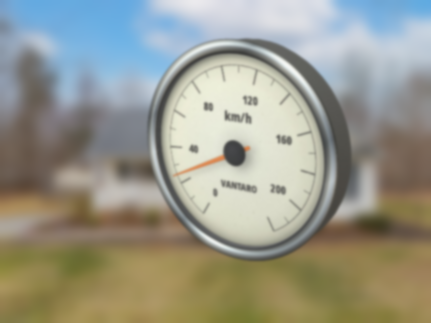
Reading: 25 km/h
